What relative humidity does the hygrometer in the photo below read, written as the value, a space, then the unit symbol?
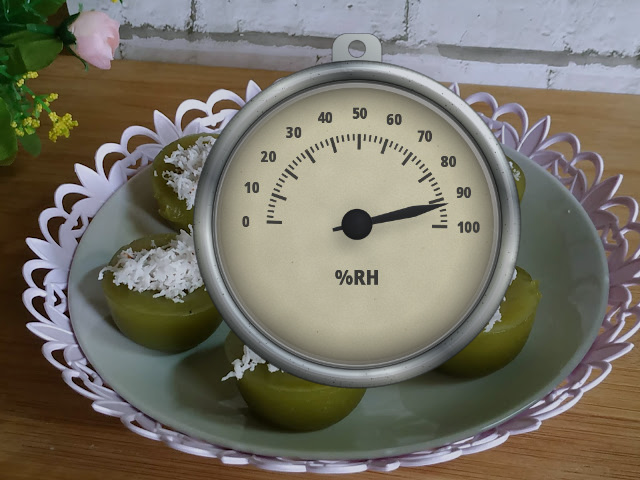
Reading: 92 %
